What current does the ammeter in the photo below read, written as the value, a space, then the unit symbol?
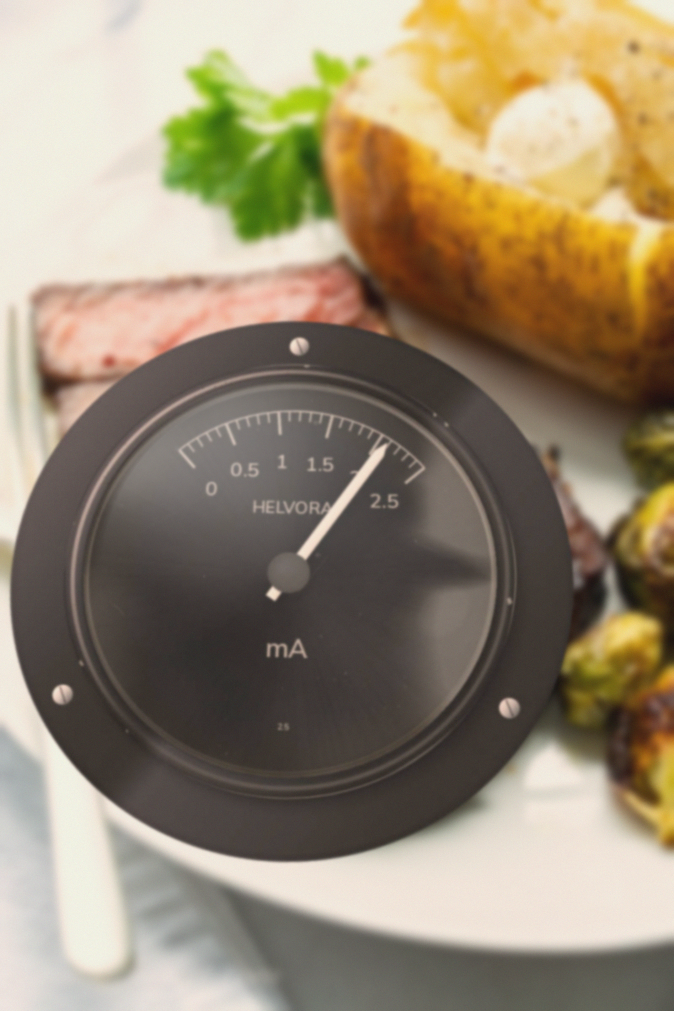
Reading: 2.1 mA
